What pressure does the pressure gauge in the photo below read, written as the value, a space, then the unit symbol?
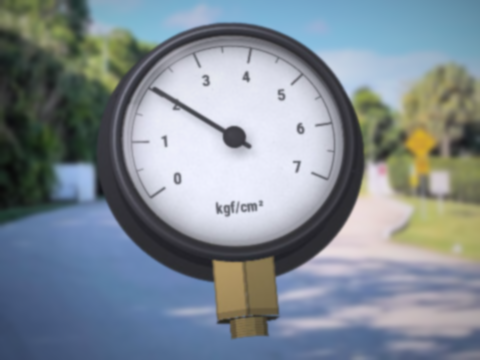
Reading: 2 kg/cm²
